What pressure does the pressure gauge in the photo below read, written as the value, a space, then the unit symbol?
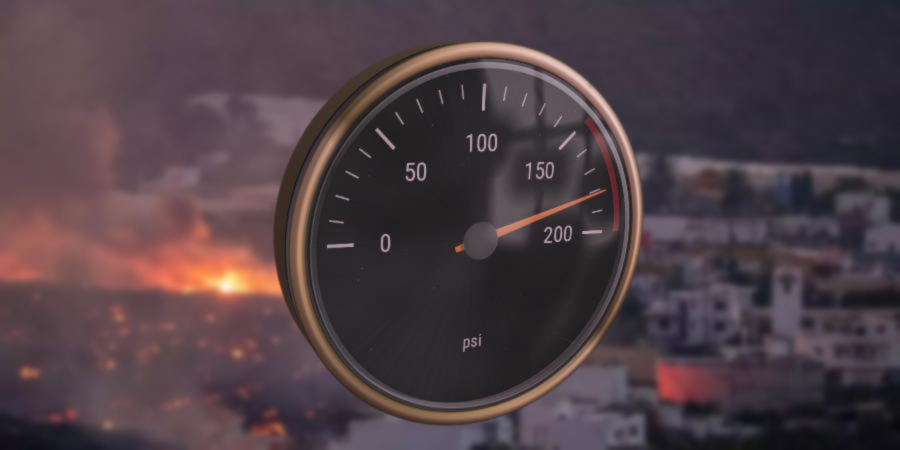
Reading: 180 psi
